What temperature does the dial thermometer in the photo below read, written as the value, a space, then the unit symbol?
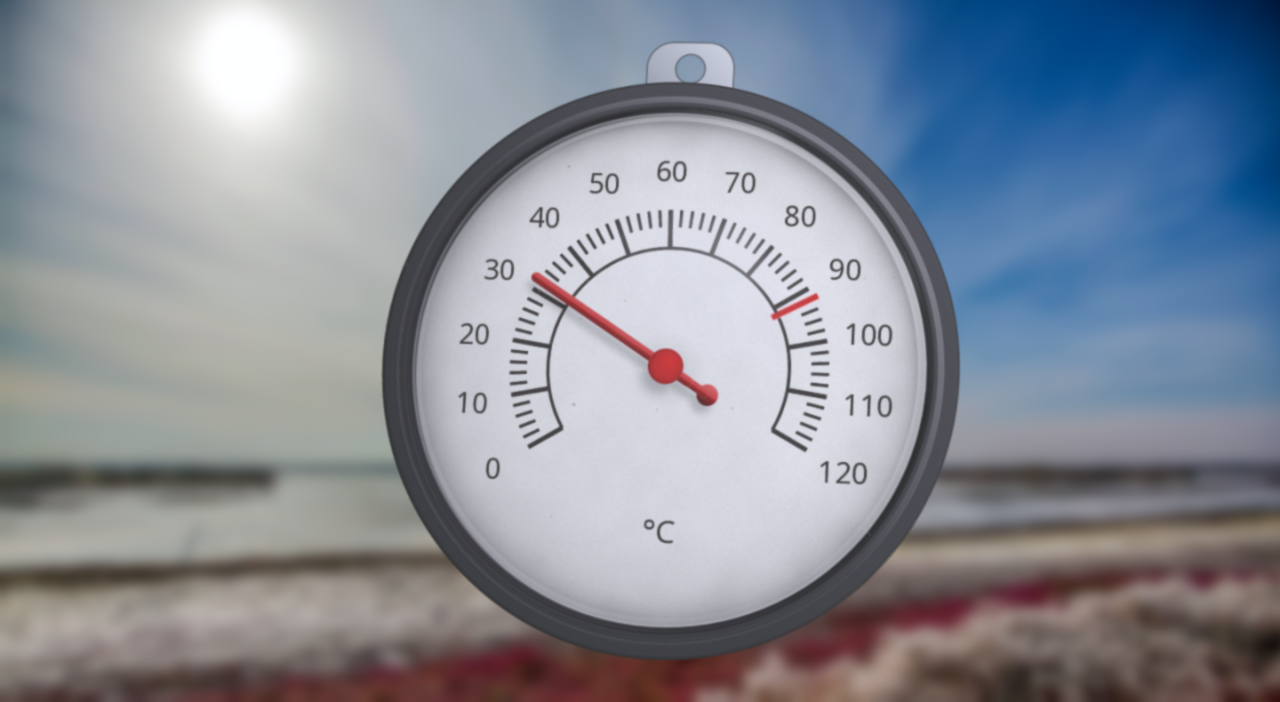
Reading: 32 °C
